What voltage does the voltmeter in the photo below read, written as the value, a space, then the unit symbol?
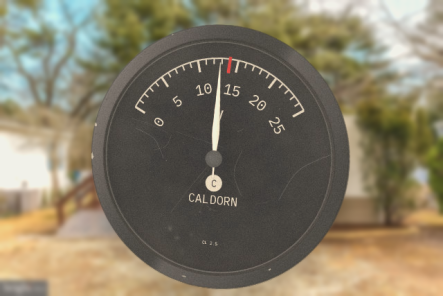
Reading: 13 V
